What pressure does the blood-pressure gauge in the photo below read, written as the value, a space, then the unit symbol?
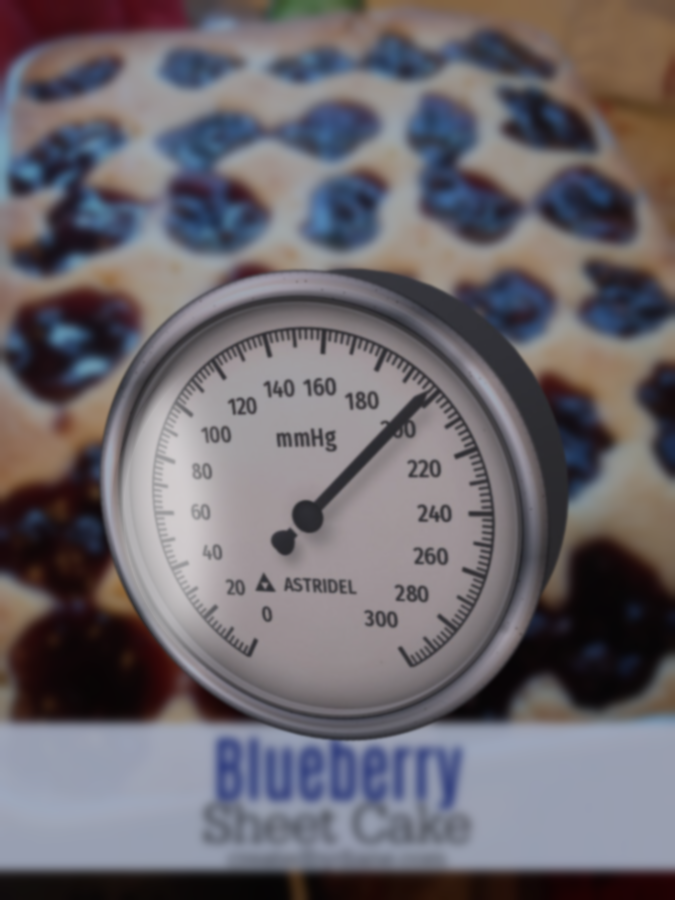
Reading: 198 mmHg
